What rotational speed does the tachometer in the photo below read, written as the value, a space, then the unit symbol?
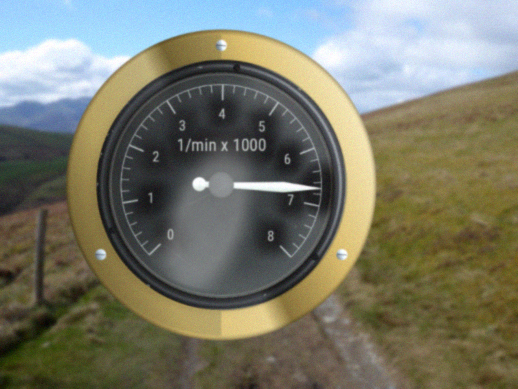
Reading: 6700 rpm
